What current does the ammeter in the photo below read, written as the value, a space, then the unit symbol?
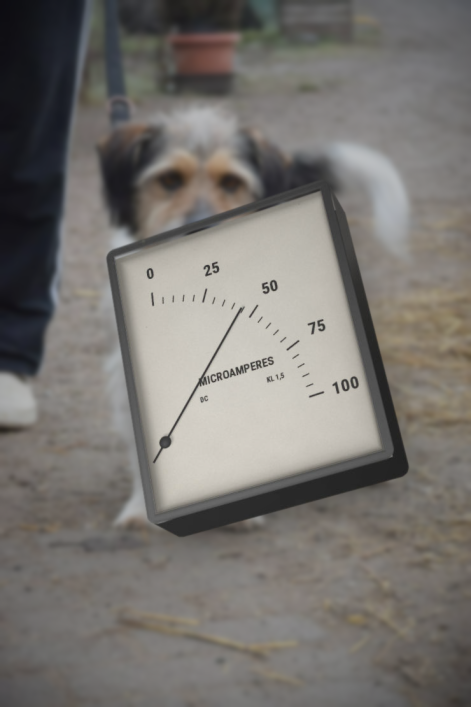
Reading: 45 µA
